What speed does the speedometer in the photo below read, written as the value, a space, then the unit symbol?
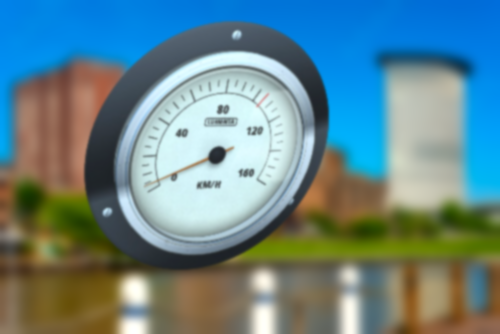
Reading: 5 km/h
